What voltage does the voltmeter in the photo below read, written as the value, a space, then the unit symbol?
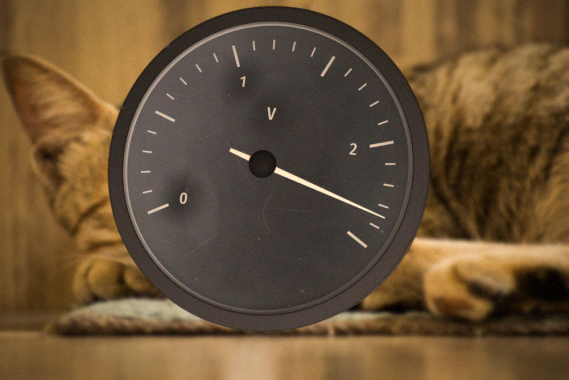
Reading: 2.35 V
